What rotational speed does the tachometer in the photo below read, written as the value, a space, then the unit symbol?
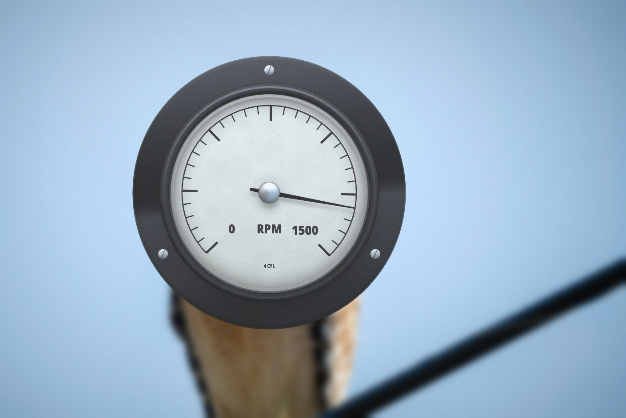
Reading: 1300 rpm
